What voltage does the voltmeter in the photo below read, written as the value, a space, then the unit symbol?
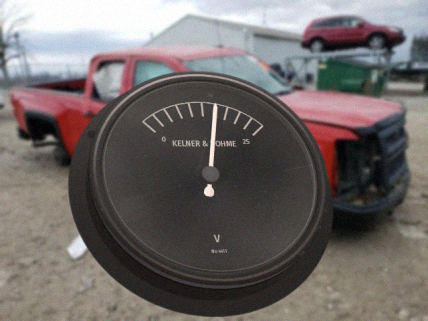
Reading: 15 V
